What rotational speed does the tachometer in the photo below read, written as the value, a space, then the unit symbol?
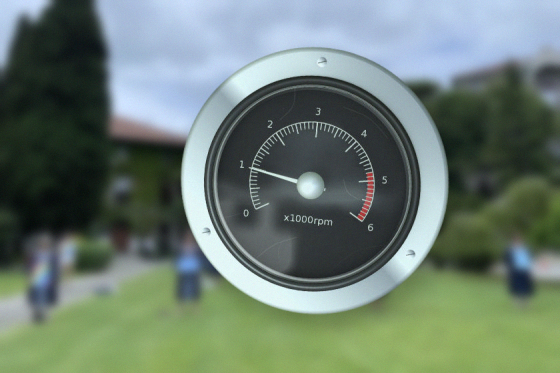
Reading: 1000 rpm
